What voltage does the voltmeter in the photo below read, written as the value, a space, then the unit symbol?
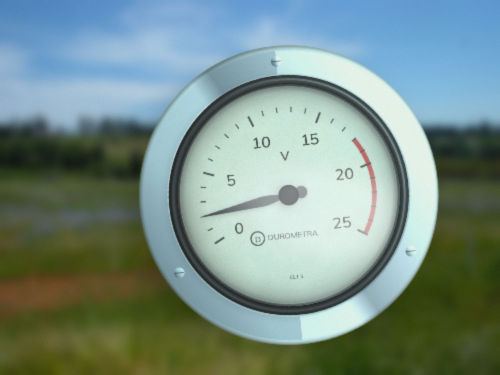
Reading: 2 V
